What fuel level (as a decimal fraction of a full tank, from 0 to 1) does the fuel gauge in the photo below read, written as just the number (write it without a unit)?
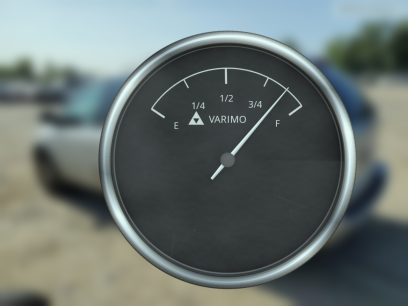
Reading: 0.875
